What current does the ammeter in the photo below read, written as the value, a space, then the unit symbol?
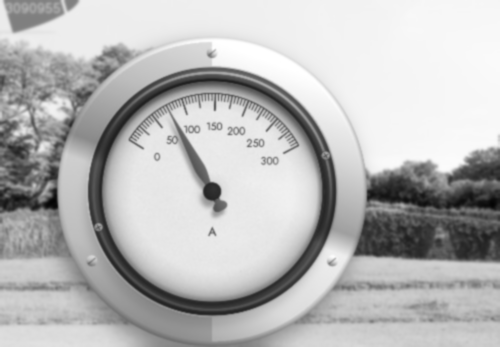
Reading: 75 A
